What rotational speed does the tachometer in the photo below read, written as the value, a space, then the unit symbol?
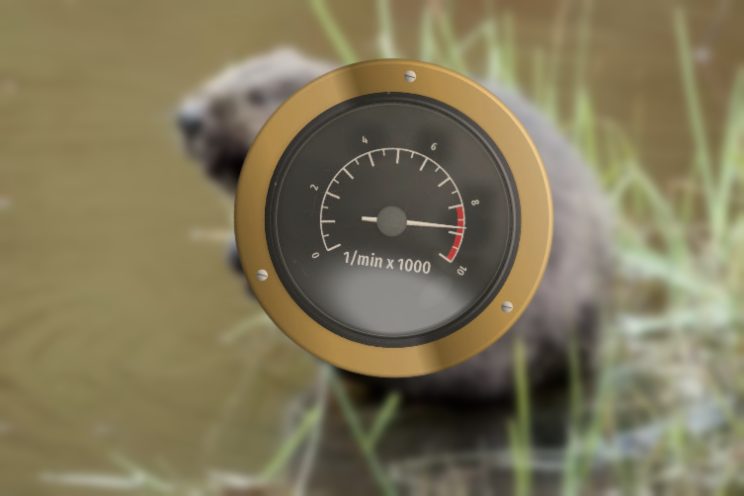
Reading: 8750 rpm
